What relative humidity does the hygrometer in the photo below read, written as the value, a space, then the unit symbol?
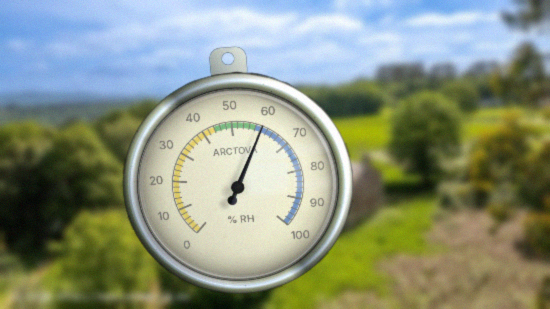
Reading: 60 %
